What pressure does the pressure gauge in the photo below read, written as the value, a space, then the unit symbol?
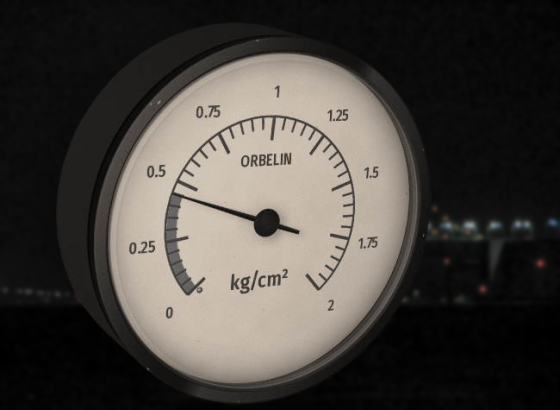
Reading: 0.45 kg/cm²
